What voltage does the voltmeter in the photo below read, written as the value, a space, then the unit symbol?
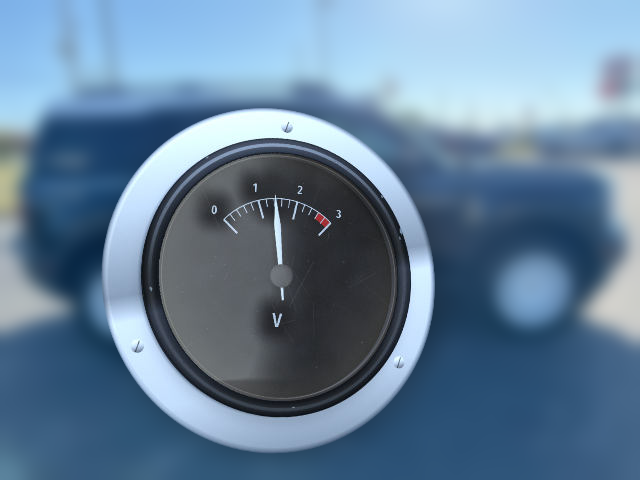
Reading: 1.4 V
